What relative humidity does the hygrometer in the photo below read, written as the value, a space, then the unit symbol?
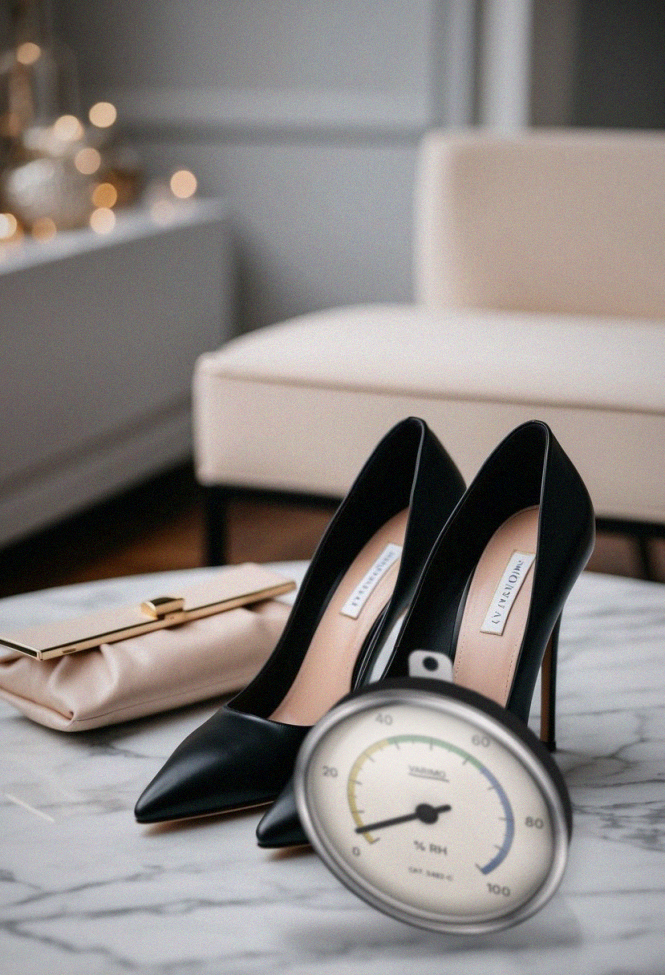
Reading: 5 %
